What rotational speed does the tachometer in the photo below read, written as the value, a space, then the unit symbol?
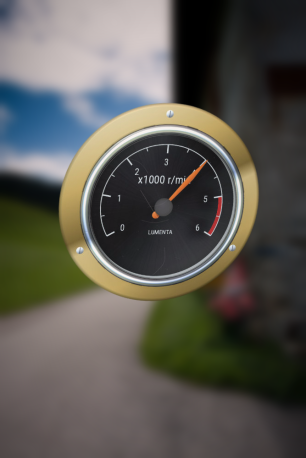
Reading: 4000 rpm
